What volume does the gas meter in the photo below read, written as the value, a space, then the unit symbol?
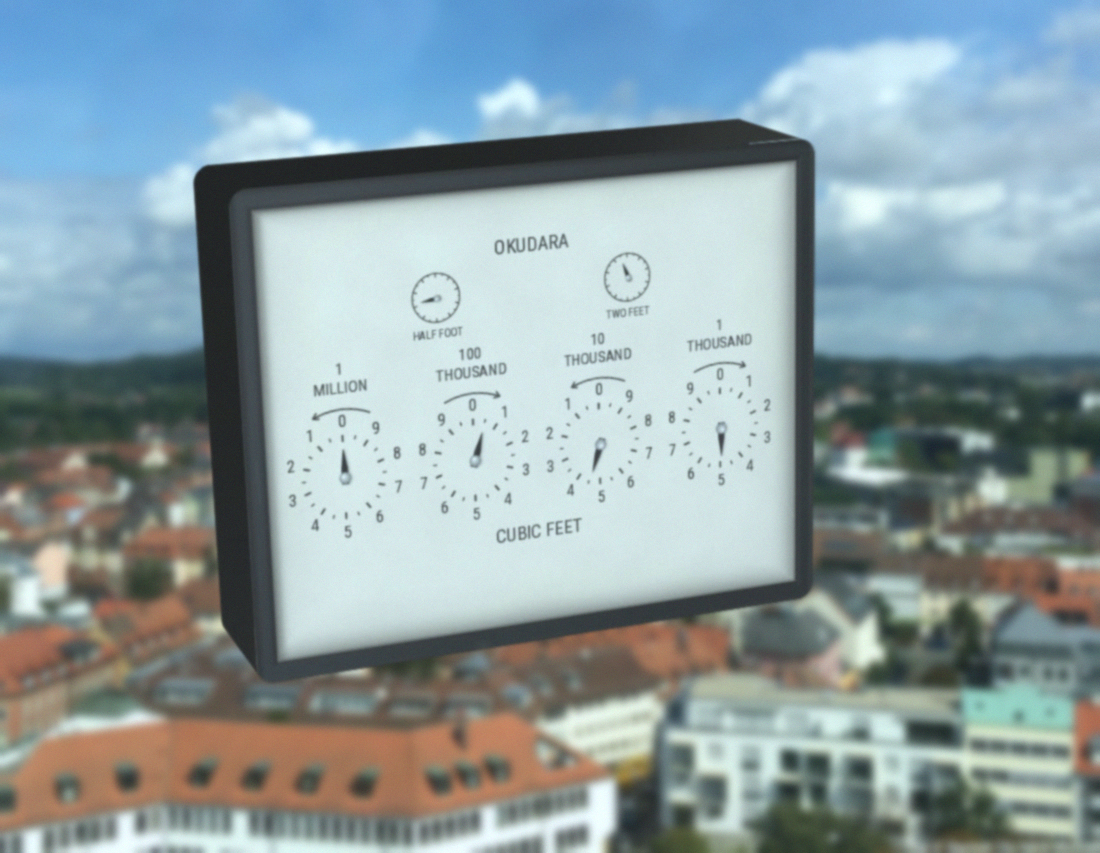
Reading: 4500 ft³
